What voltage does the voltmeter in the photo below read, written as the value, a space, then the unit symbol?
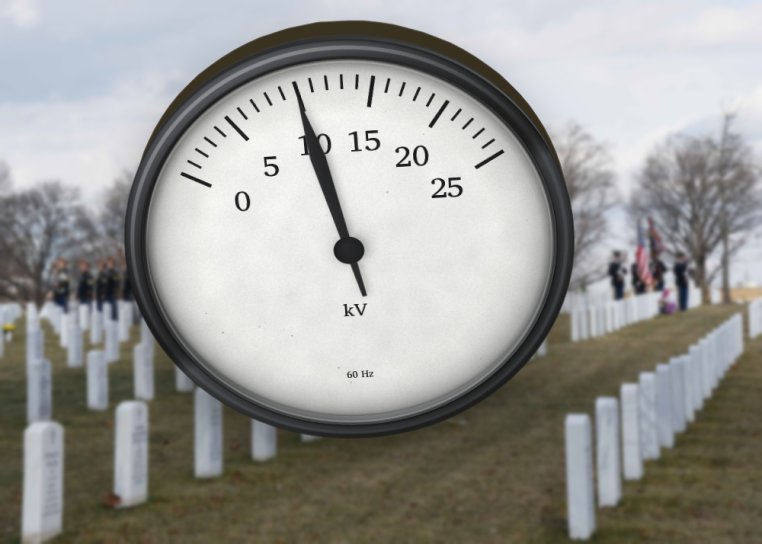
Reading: 10 kV
